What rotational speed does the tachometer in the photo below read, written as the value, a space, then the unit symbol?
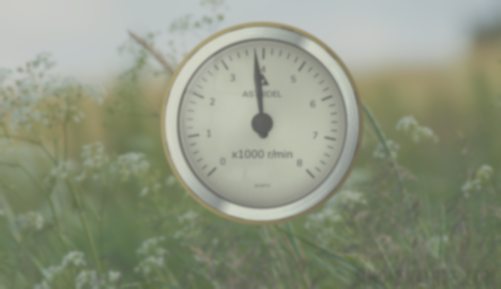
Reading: 3800 rpm
